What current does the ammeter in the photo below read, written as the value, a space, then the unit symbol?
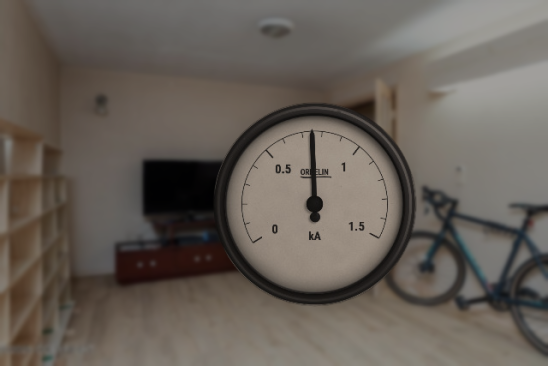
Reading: 0.75 kA
